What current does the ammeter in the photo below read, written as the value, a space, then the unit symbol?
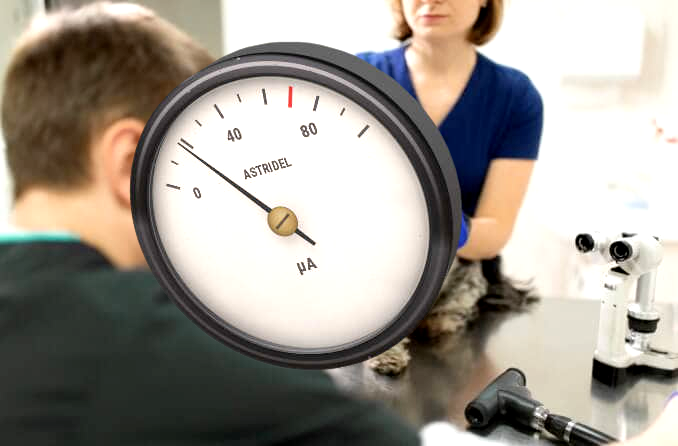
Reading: 20 µA
